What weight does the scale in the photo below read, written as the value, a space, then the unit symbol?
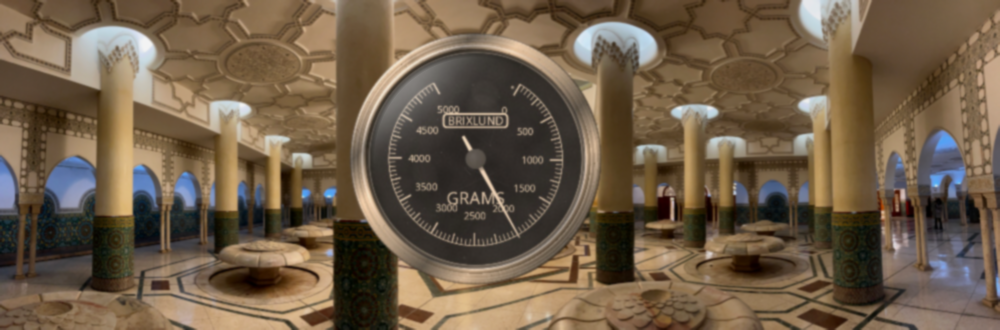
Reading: 2000 g
